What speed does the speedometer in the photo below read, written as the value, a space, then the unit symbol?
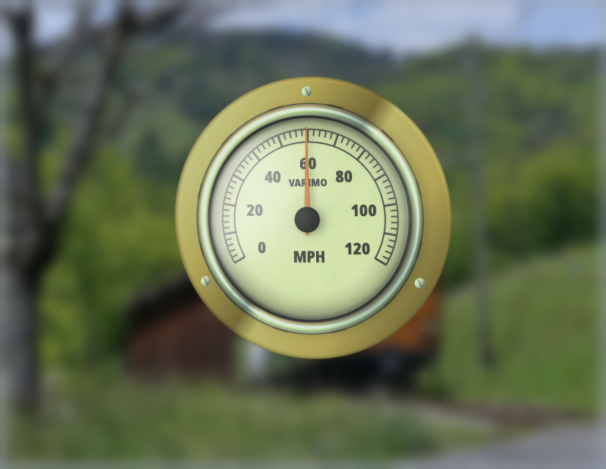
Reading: 60 mph
